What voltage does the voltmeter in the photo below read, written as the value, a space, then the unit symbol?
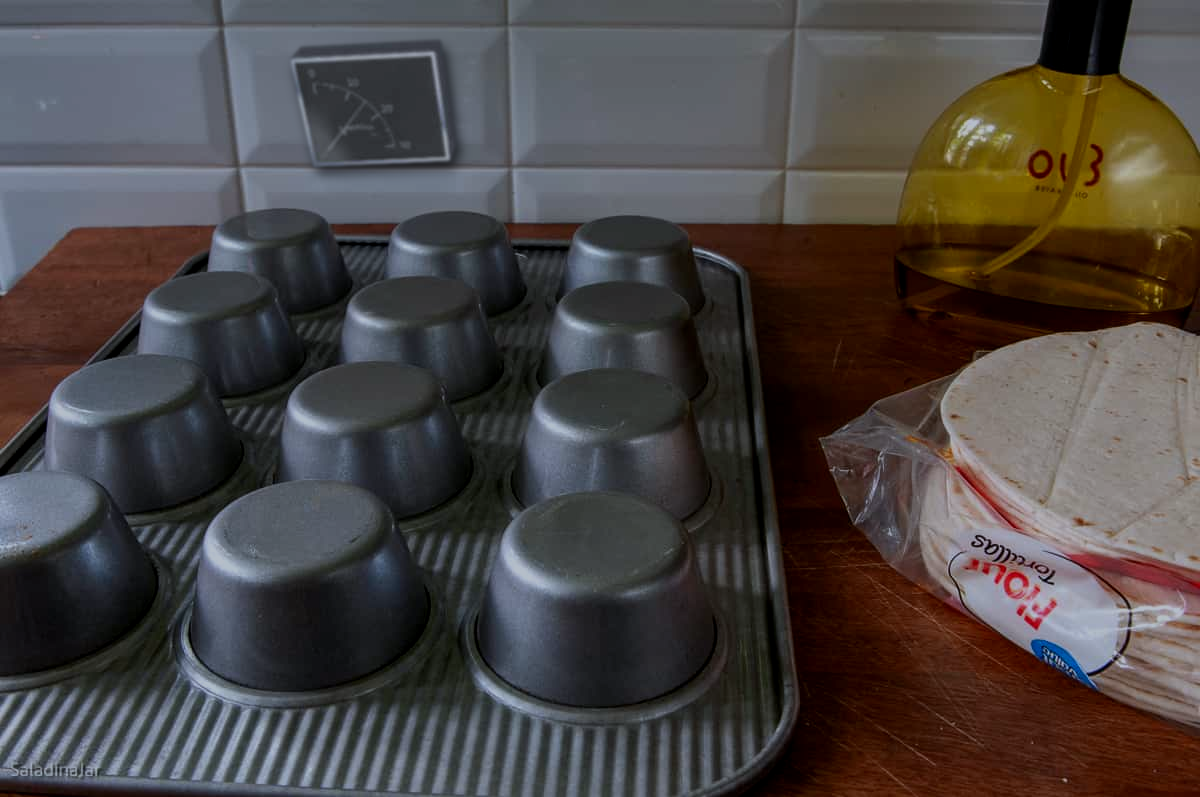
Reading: 15 V
